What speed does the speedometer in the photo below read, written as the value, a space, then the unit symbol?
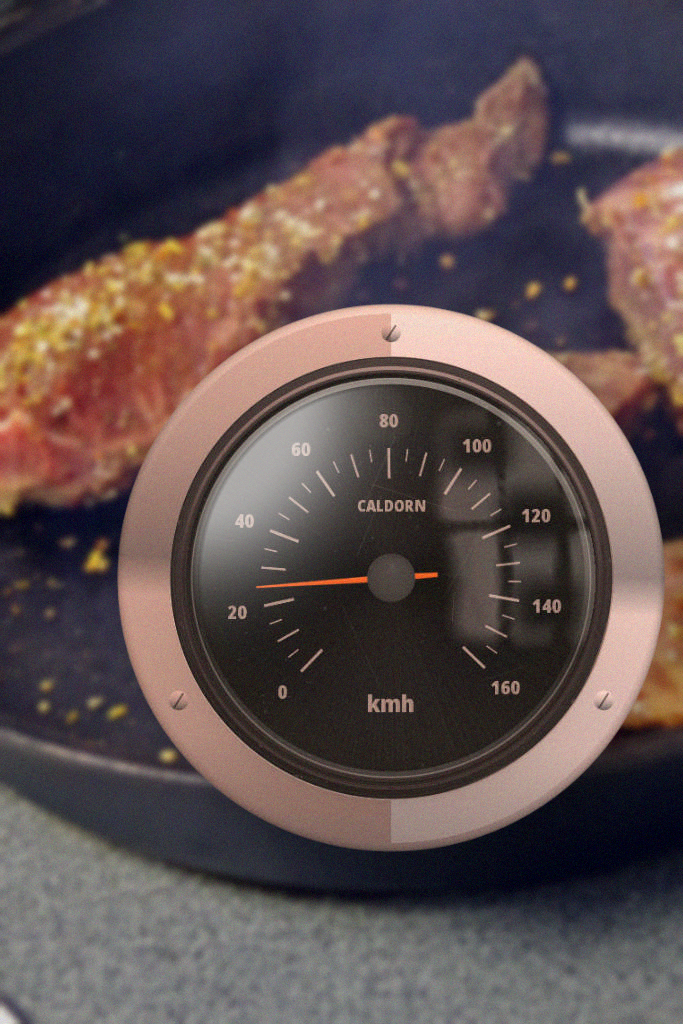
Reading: 25 km/h
